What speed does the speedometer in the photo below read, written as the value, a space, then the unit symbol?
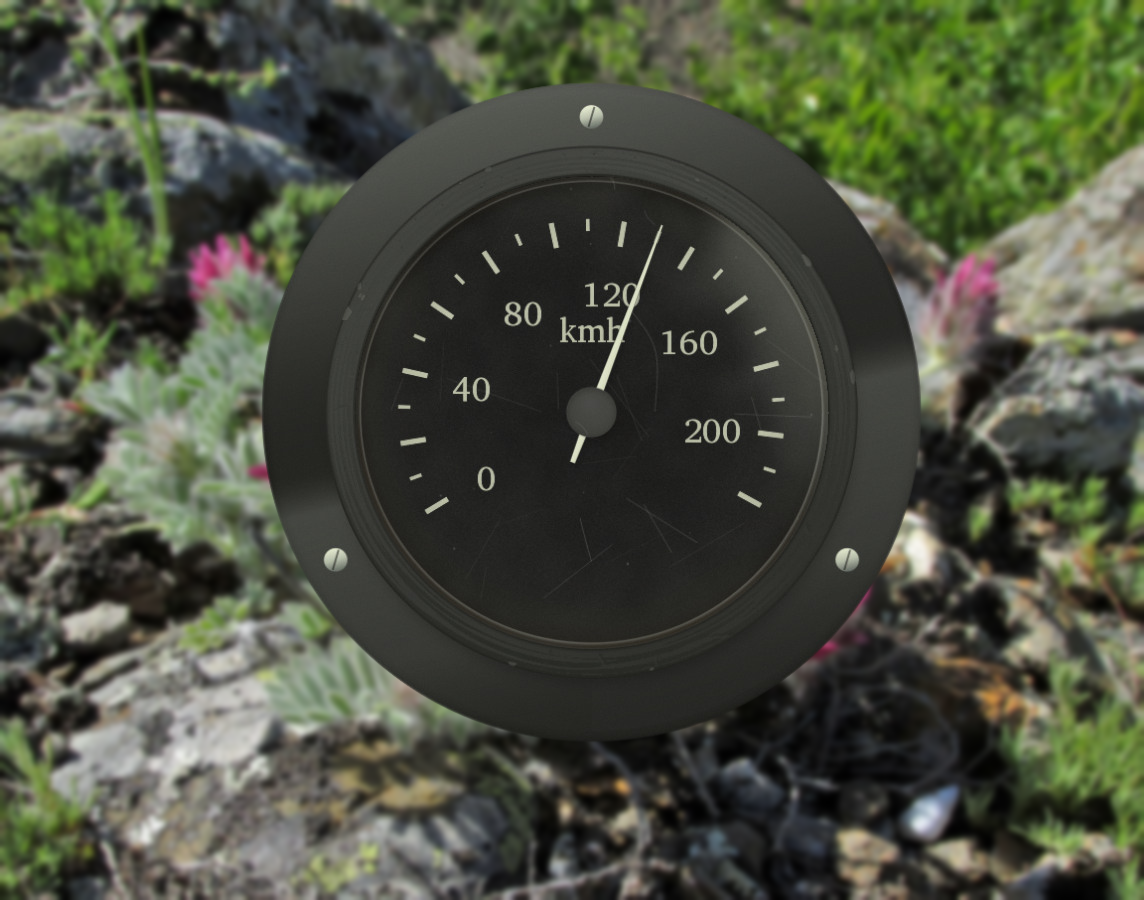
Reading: 130 km/h
